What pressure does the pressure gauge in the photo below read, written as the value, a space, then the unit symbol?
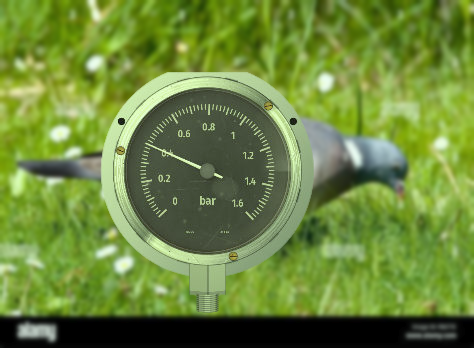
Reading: 0.4 bar
